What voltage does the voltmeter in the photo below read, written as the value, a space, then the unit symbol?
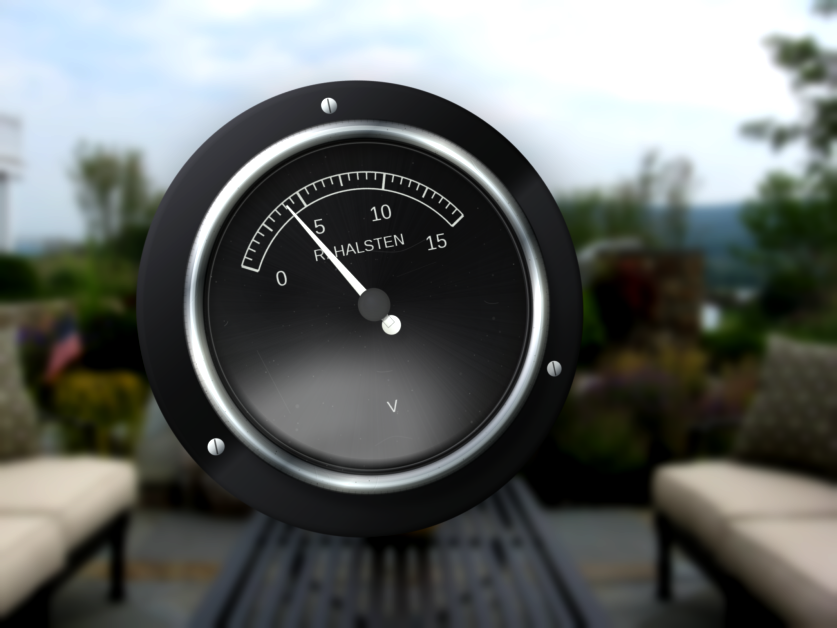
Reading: 4 V
